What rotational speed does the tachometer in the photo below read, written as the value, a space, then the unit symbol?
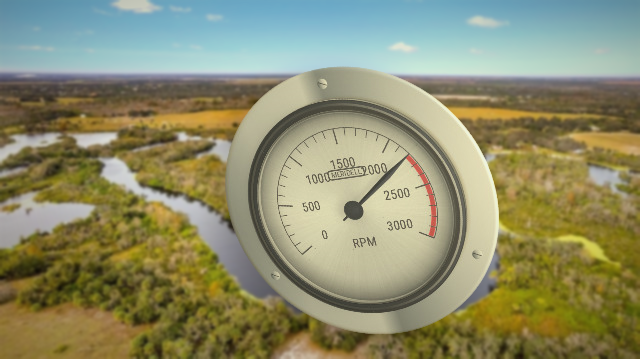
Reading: 2200 rpm
